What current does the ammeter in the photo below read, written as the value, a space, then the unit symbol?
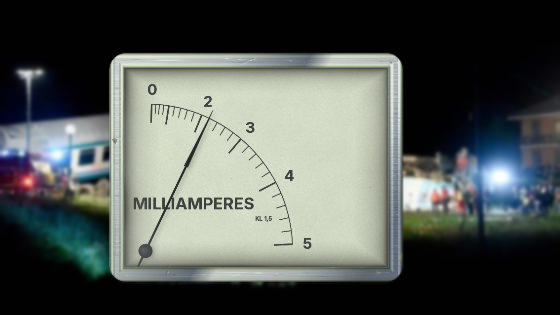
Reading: 2.2 mA
